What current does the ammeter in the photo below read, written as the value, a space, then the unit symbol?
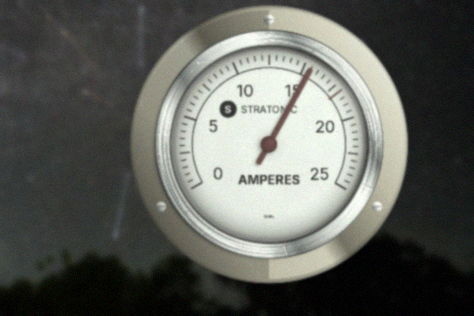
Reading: 15.5 A
